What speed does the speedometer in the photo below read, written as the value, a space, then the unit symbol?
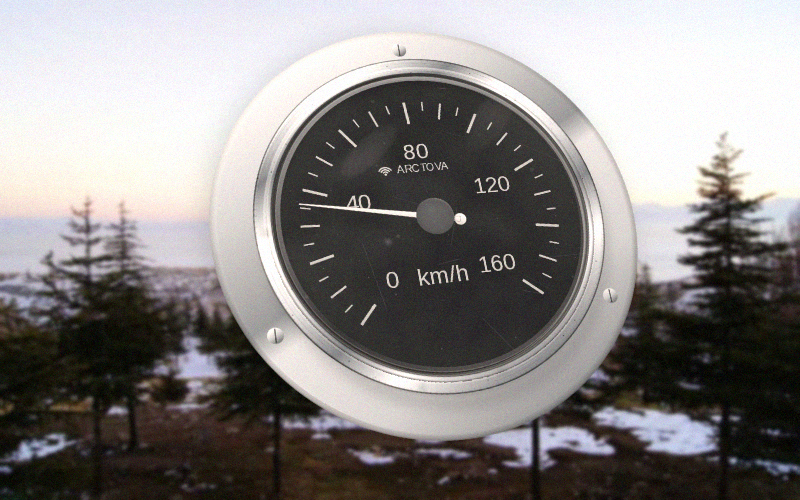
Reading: 35 km/h
